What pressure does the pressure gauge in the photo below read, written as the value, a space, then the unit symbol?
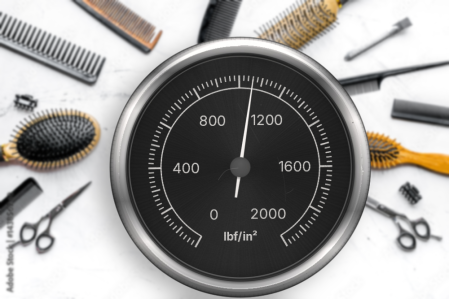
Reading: 1060 psi
